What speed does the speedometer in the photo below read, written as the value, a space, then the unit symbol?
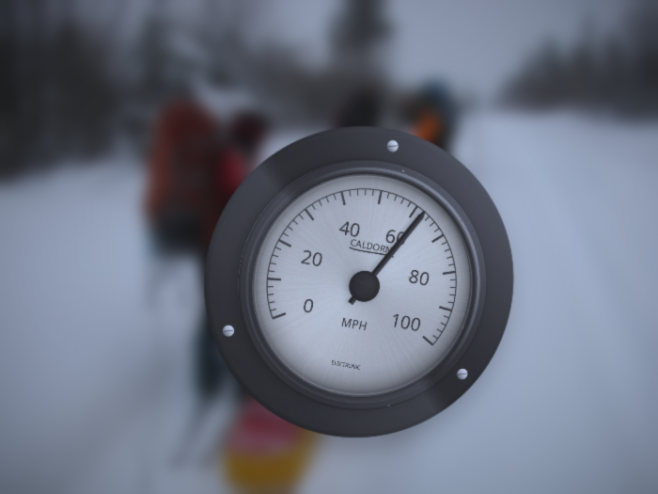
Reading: 62 mph
